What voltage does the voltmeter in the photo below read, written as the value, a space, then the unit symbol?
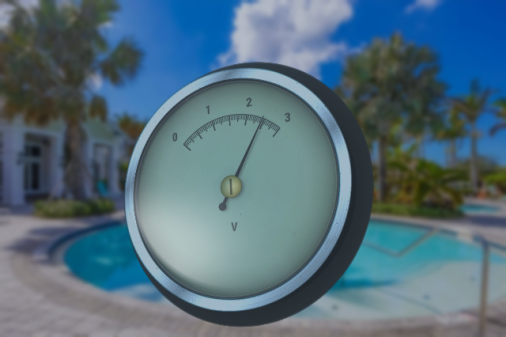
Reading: 2.5 V
